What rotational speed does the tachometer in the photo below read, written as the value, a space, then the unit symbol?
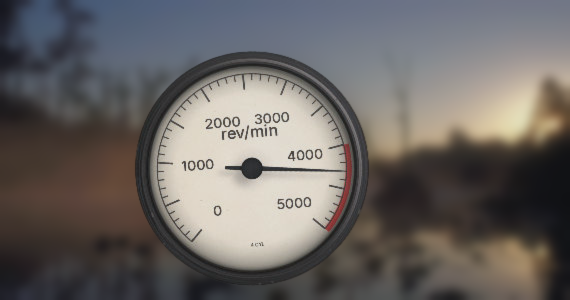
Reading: 4300 rpm
